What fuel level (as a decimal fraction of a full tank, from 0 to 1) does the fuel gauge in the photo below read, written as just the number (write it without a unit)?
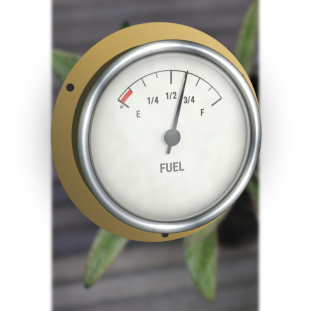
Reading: 0.625
